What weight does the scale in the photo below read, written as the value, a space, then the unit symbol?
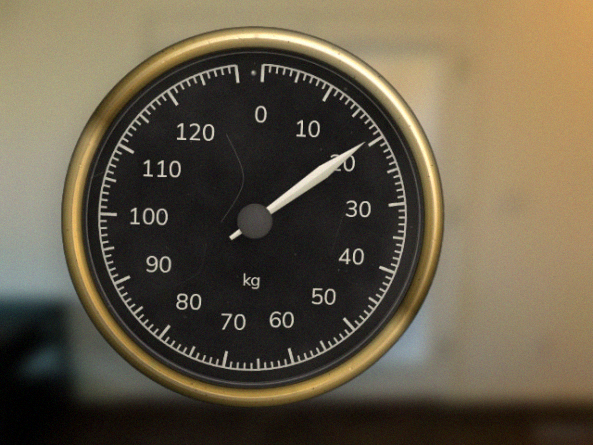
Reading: 19 kg
